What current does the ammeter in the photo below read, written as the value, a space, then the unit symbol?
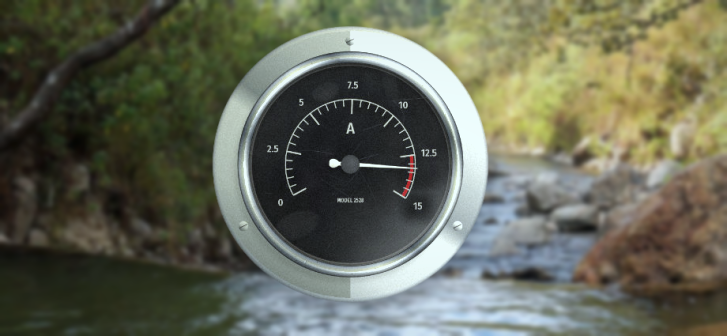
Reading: 13.25 A
